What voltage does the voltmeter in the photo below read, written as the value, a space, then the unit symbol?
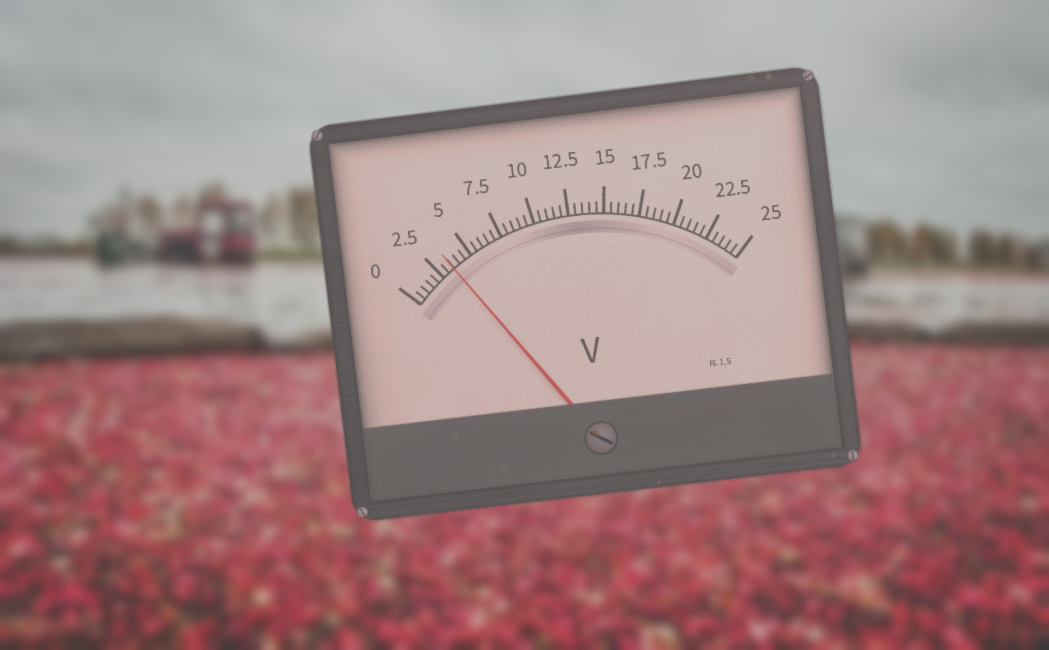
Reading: 3.5 V
